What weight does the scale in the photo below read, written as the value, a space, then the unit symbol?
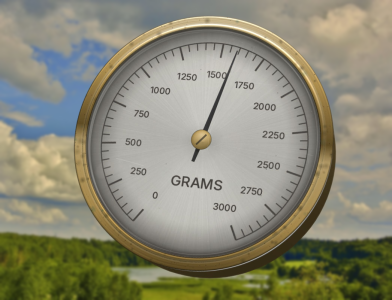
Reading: 1600 g
